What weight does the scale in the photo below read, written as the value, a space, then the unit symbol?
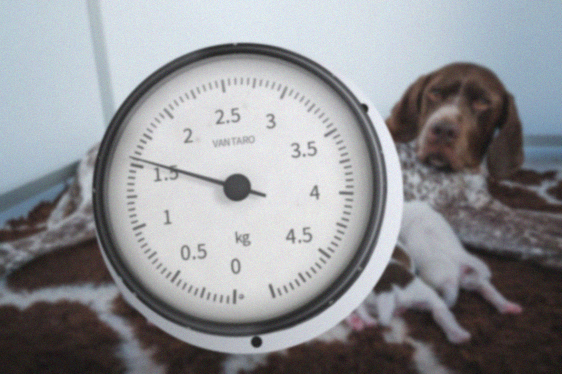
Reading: 1.55 kg
